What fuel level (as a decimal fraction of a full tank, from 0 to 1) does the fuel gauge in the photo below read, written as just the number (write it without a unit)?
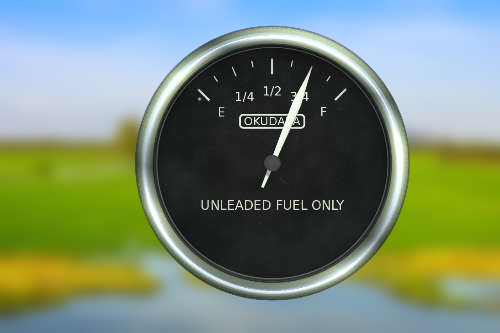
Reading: 0.75
